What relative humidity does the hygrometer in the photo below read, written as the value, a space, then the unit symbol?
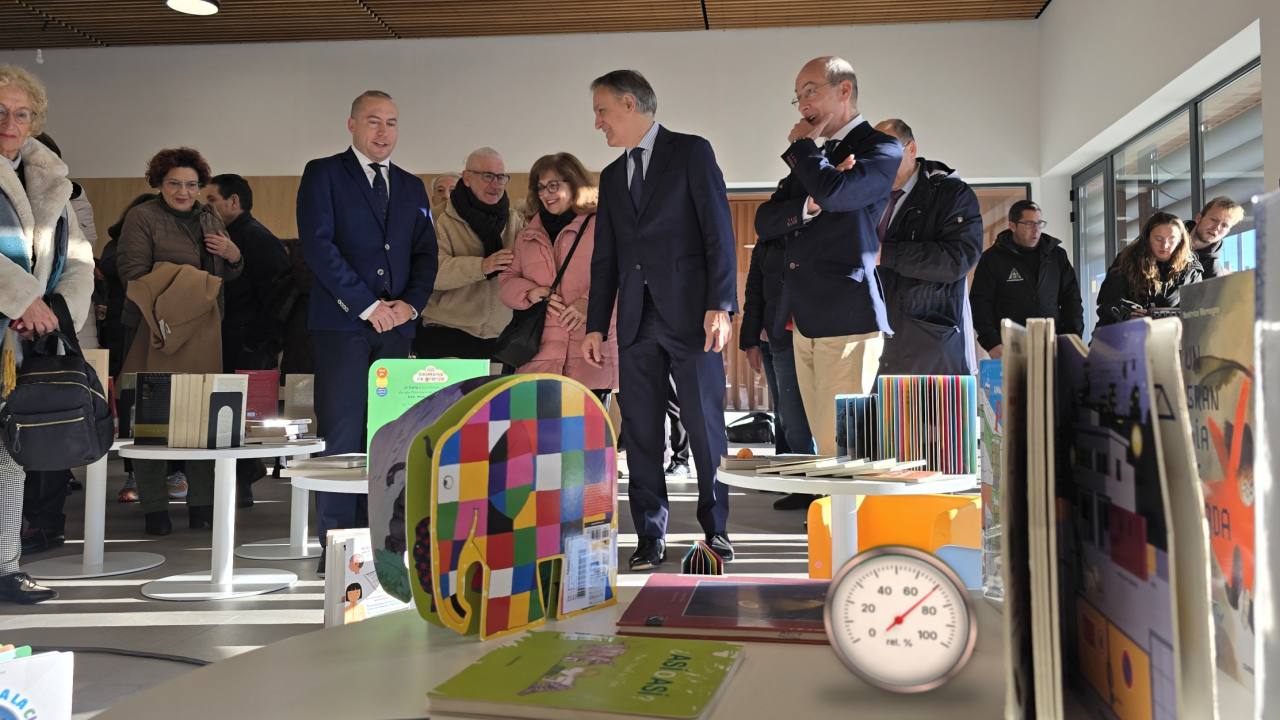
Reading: 70 %
